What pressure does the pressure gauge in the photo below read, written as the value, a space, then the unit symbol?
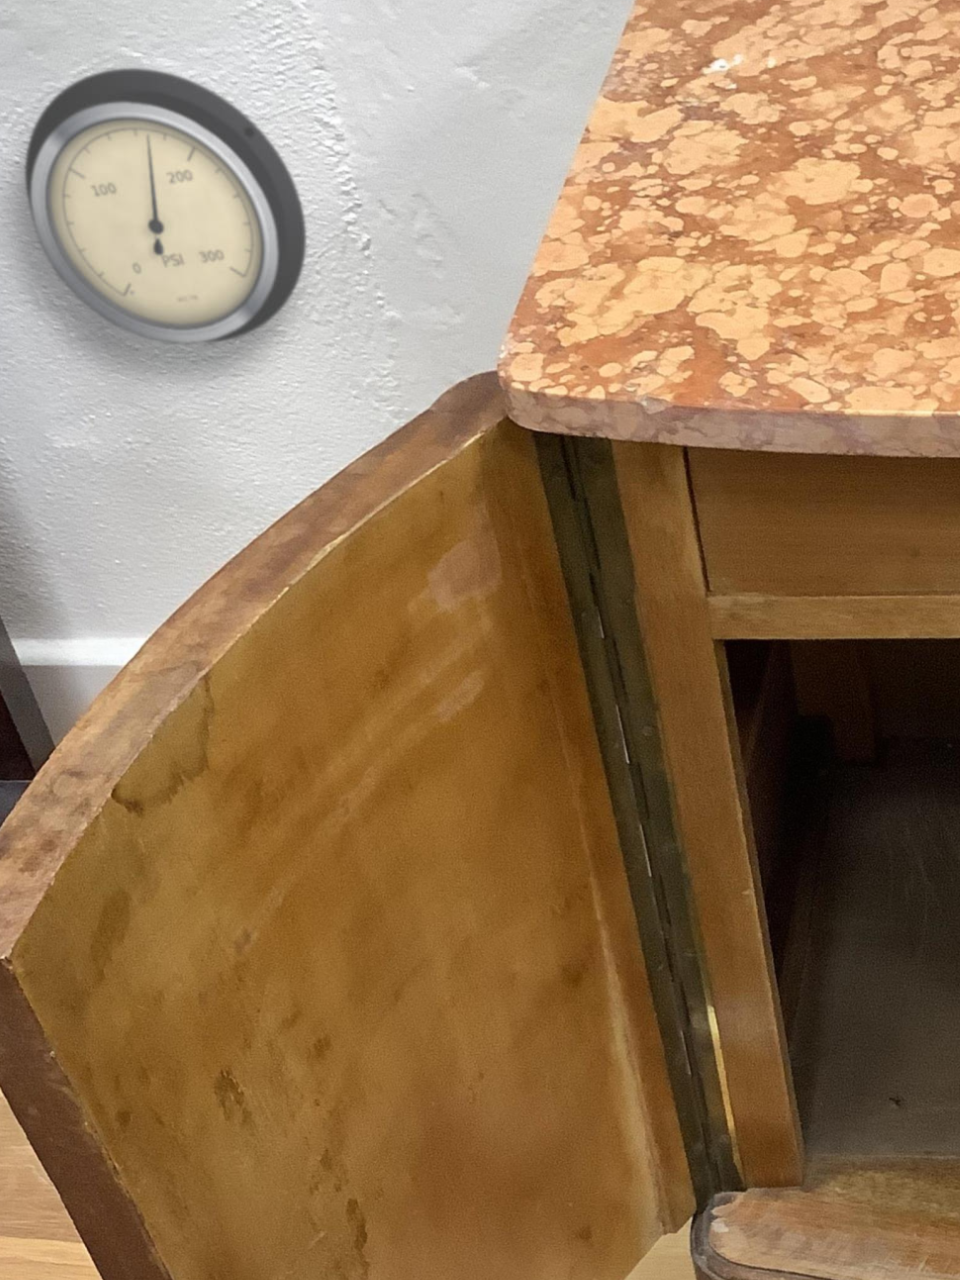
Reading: 170 psi
